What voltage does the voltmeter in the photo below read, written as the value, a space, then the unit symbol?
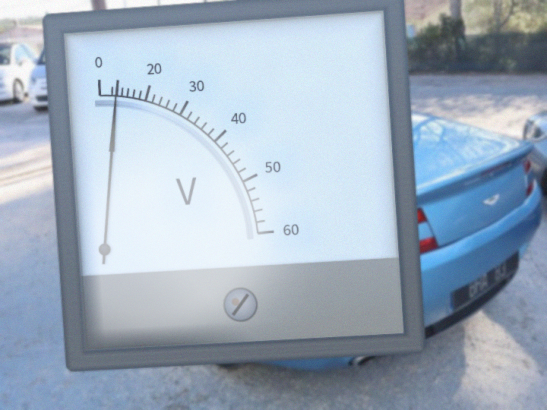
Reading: 10 V
